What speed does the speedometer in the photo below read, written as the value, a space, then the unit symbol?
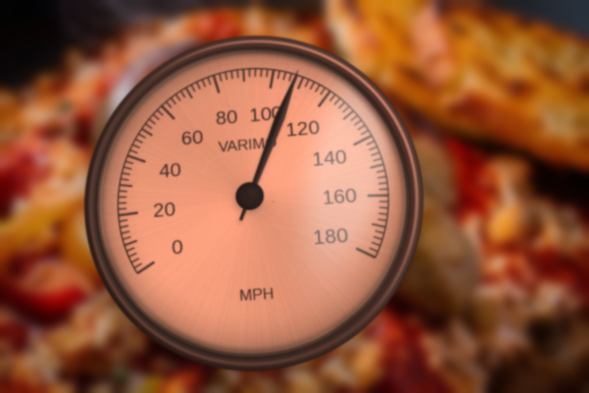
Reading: 108 mph
